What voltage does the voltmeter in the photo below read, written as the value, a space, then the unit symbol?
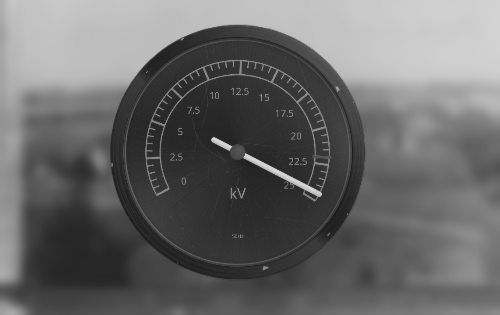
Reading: 24.5 kV
